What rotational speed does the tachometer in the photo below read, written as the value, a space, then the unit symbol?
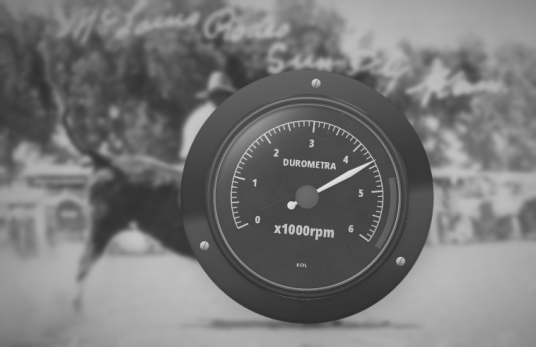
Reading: 4400 rpm
